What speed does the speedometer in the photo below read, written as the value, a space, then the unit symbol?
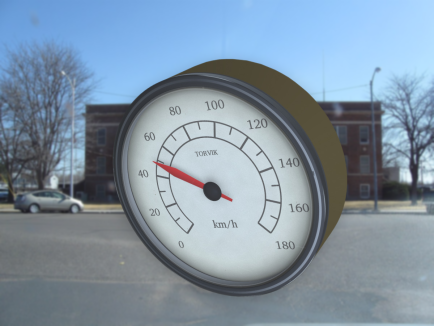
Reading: 50 km/h
